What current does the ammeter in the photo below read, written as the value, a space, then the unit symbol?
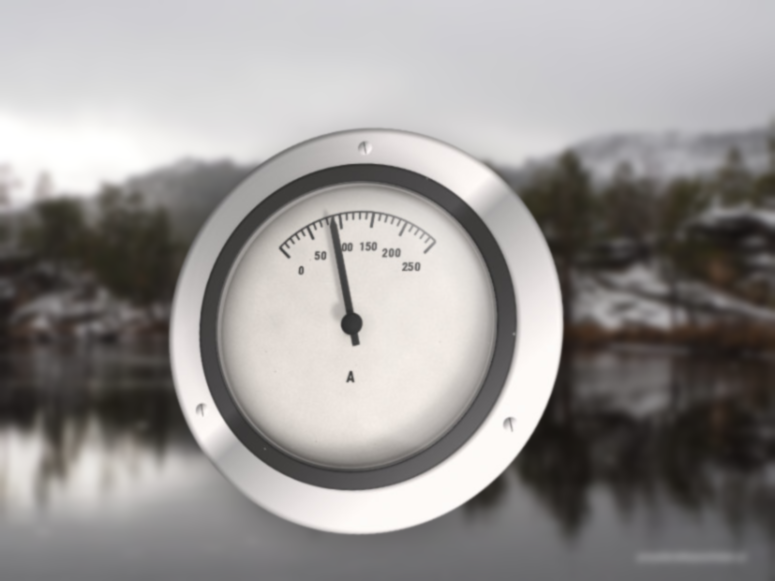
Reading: 90 A
